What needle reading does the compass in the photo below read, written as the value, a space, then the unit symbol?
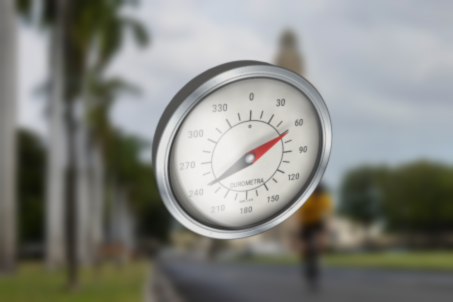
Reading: 60 °
